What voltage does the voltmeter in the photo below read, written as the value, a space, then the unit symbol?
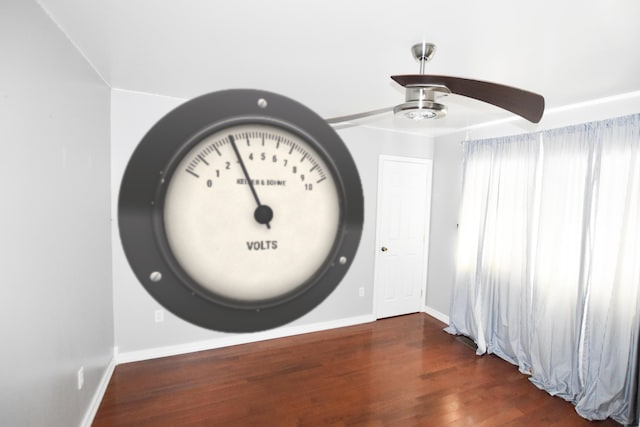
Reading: 3 V
